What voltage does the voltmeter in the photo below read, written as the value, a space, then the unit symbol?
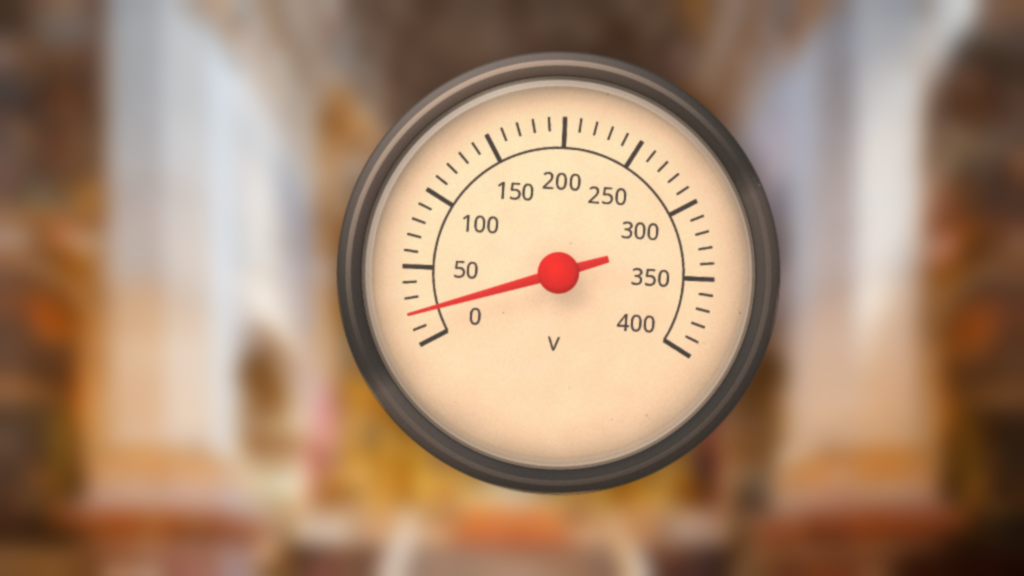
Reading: 20 V
